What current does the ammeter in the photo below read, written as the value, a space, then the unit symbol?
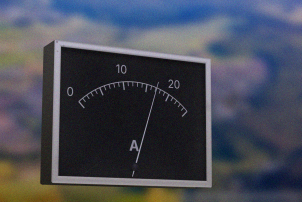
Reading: 17 A
